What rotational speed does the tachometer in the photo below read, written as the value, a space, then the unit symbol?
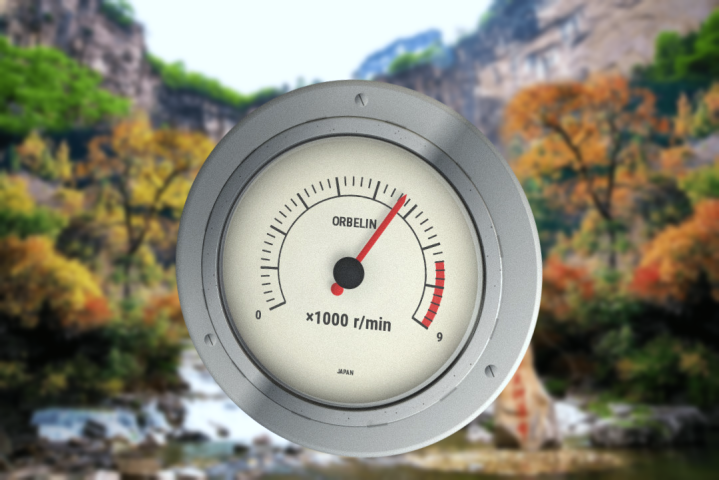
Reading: 5700 rpm
